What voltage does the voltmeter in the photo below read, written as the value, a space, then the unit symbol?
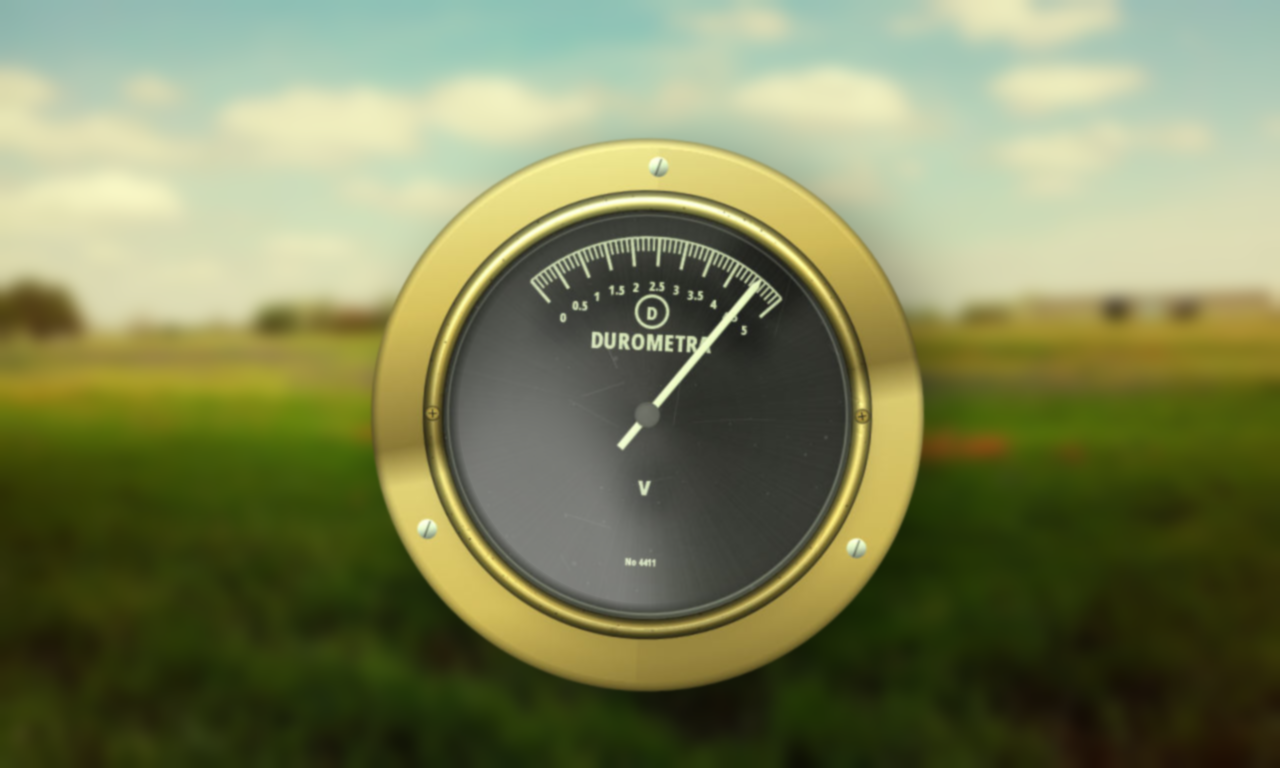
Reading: 4.5 V
